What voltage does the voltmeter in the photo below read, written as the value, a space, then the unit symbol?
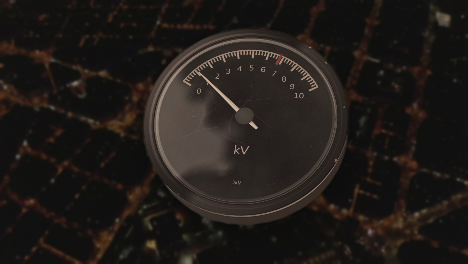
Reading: 1 kV
